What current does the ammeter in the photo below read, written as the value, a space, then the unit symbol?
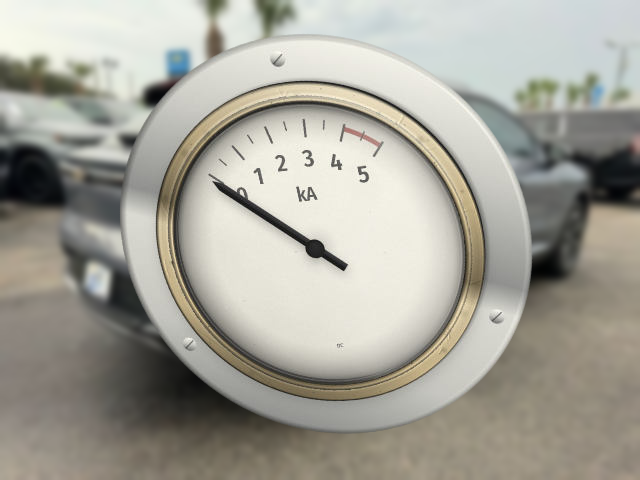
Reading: 0 kA
